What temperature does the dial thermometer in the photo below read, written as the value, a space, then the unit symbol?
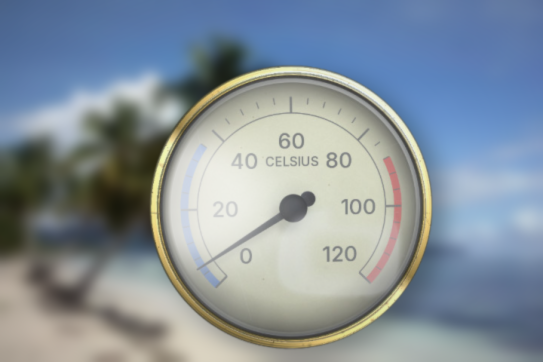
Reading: 6 °C
